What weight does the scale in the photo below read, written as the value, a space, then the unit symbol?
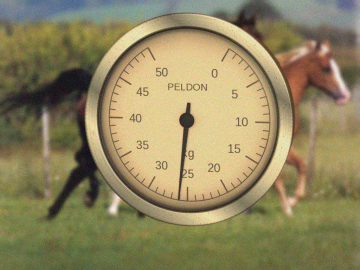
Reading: 26 kg
